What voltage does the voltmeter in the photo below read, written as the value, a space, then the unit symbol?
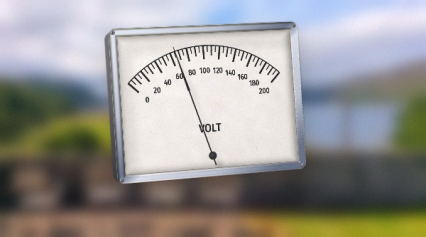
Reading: 65 V
